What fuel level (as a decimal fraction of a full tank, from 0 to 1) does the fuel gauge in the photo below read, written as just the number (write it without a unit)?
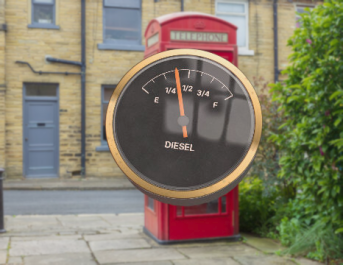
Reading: 0.375
